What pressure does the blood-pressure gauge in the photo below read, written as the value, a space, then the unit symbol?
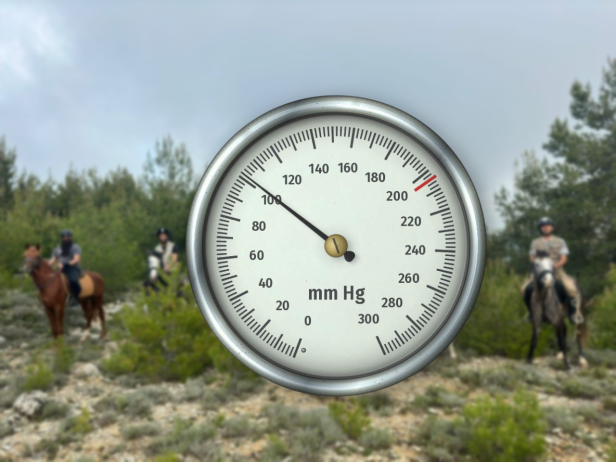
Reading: 102 mmHg
